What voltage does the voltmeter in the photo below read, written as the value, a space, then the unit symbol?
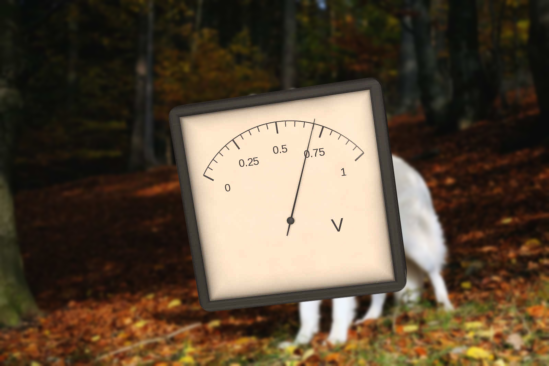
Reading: 0.7 V
